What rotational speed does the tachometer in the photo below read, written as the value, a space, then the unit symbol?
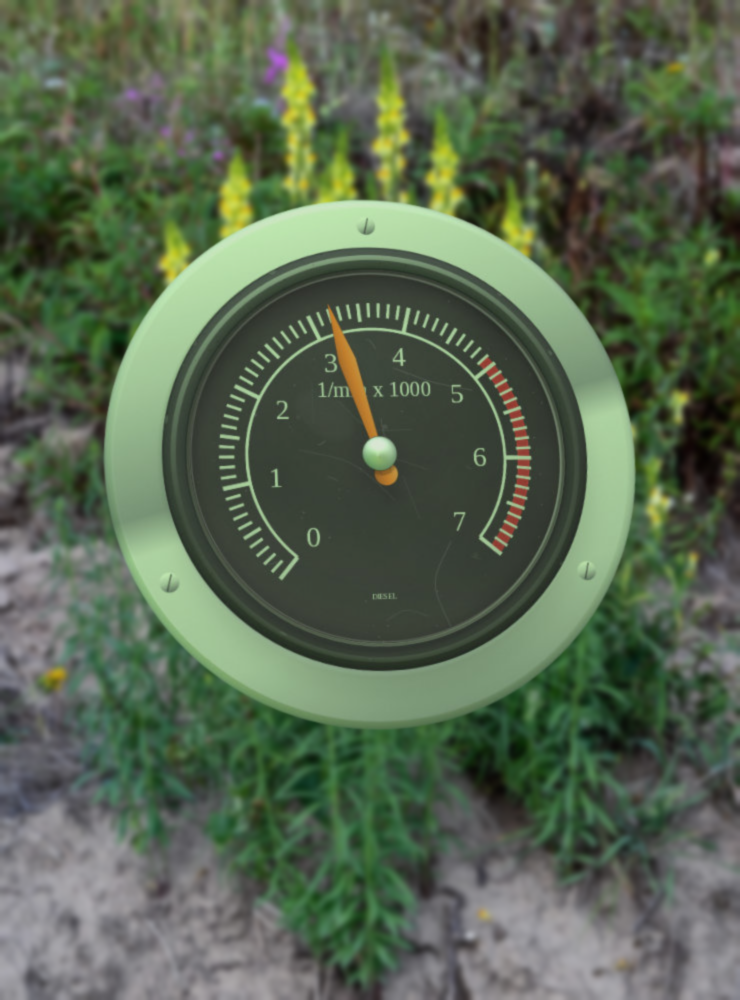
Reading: 3200 rpm
